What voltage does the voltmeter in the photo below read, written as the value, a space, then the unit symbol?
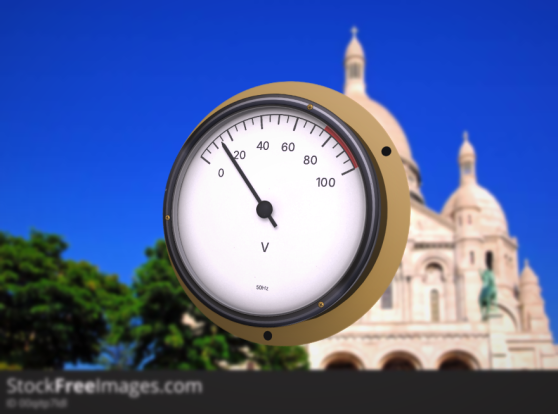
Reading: 15 V
